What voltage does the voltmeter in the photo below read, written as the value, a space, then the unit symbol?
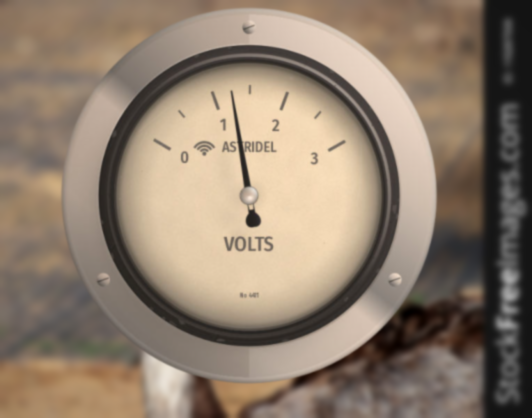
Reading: 1.25 V
